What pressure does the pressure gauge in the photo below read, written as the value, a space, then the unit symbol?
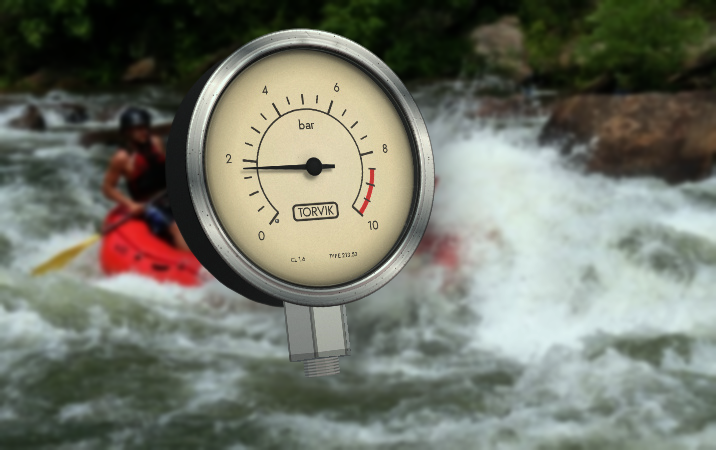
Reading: 1.75 bar
